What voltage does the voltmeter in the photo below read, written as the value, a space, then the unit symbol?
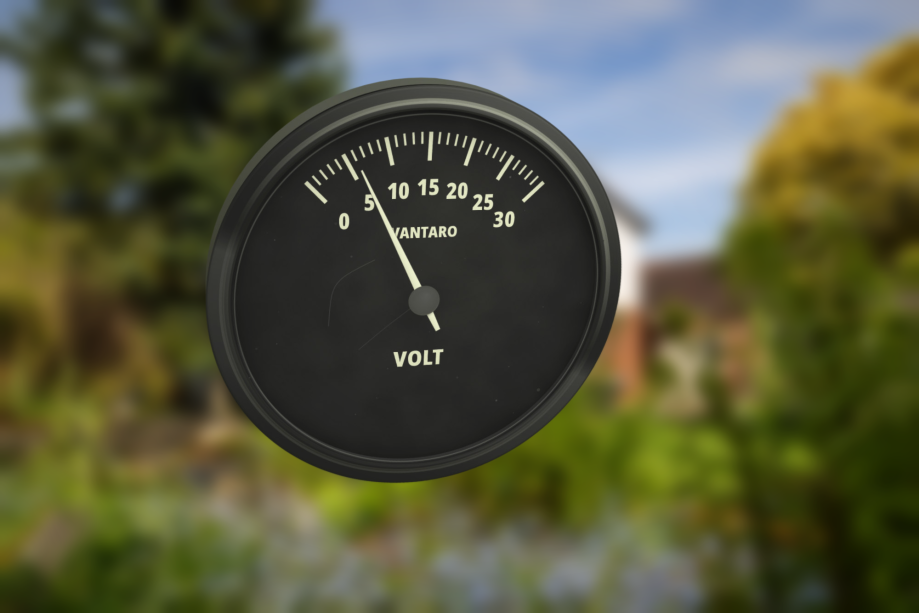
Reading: 6 V
